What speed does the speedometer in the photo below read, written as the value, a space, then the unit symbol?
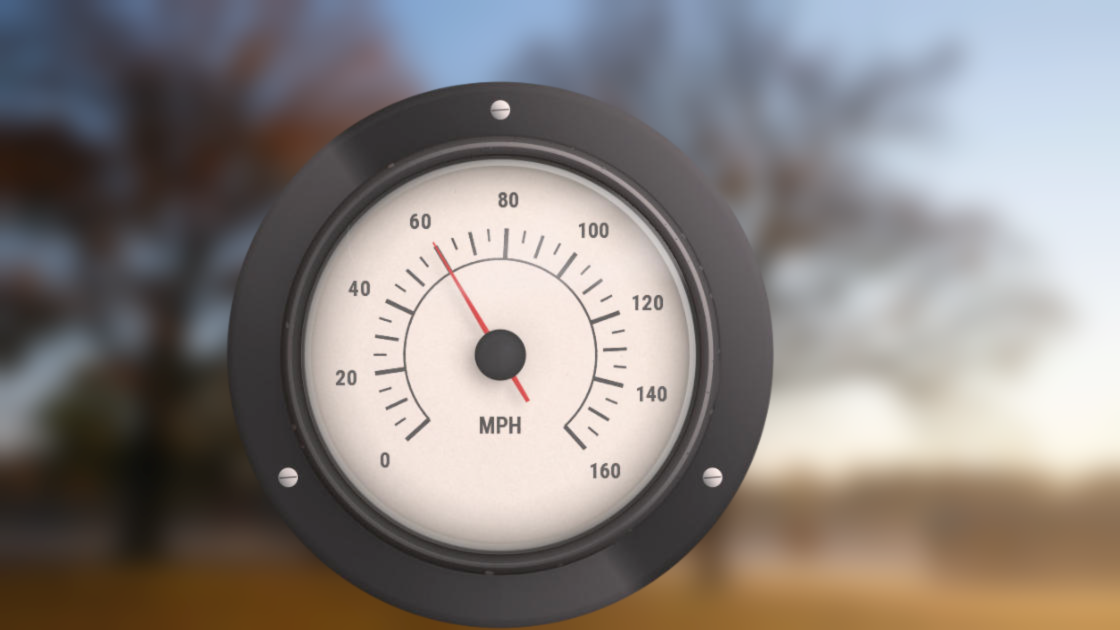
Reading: 60 mph
